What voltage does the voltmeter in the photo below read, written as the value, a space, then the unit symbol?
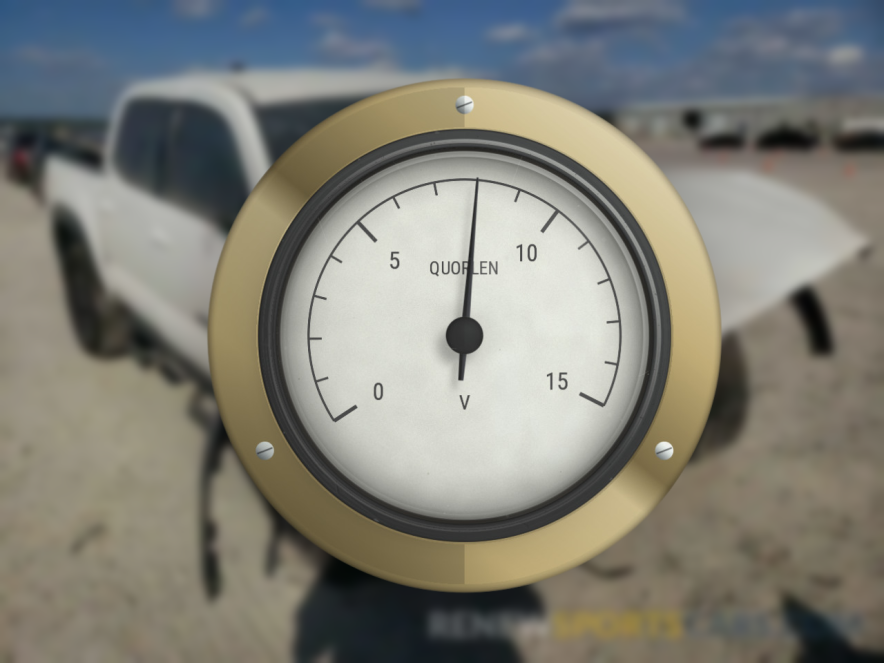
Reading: 8 V
